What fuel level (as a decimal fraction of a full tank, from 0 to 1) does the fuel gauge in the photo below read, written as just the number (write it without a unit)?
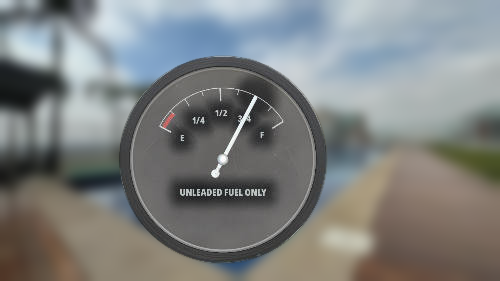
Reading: 0.75
